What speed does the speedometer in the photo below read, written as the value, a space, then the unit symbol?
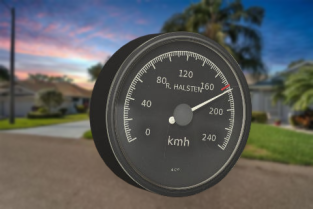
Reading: 180 km/h
